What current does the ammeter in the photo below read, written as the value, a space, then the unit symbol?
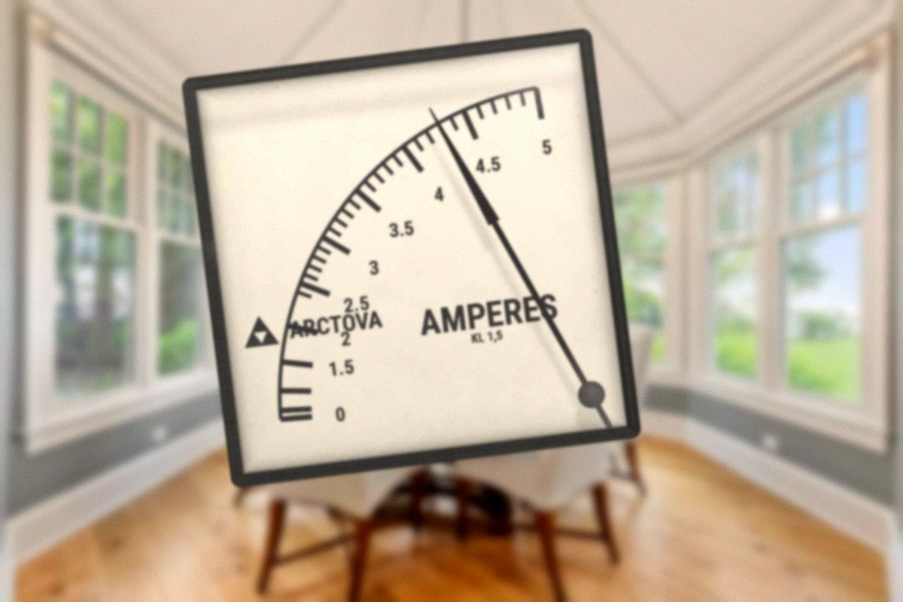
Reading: 4.3 A
